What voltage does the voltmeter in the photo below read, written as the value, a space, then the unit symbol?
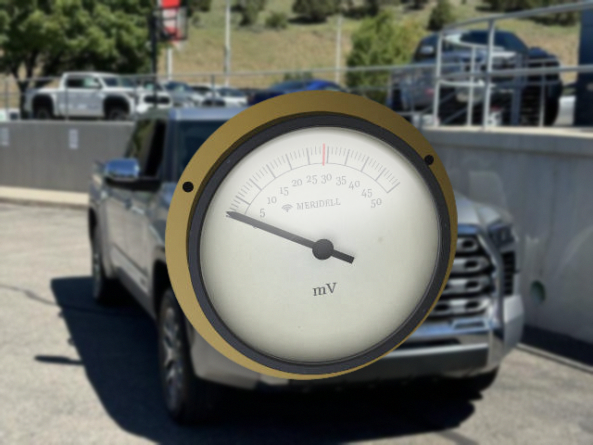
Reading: 1 mV
